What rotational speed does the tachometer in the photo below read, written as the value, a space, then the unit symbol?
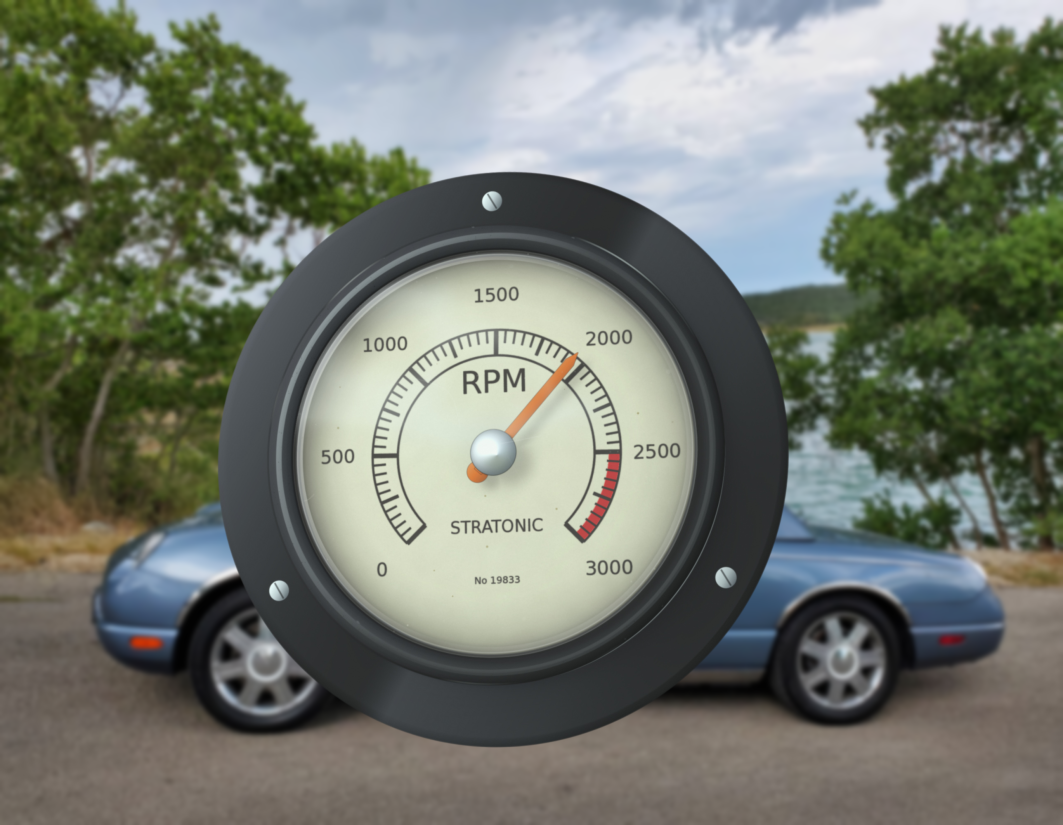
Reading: 1950 rpm
